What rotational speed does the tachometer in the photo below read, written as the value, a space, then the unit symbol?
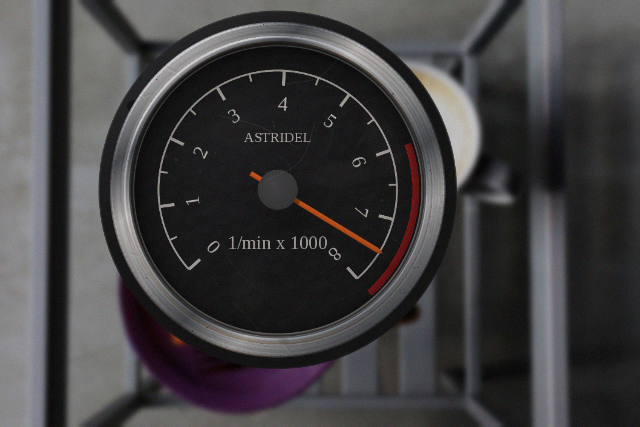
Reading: 7500 rpm
